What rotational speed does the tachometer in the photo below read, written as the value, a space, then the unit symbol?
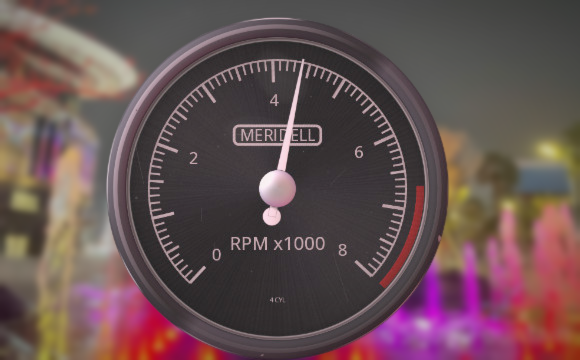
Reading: 4400 rpm
